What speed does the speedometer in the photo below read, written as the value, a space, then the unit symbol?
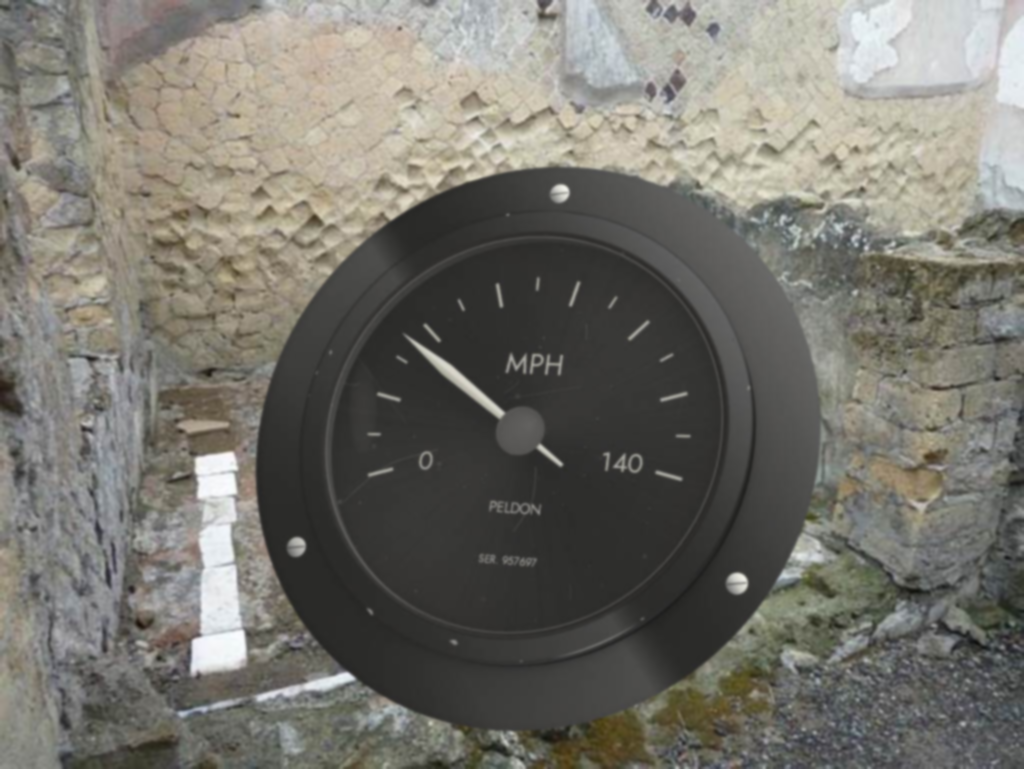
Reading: 35 mph
